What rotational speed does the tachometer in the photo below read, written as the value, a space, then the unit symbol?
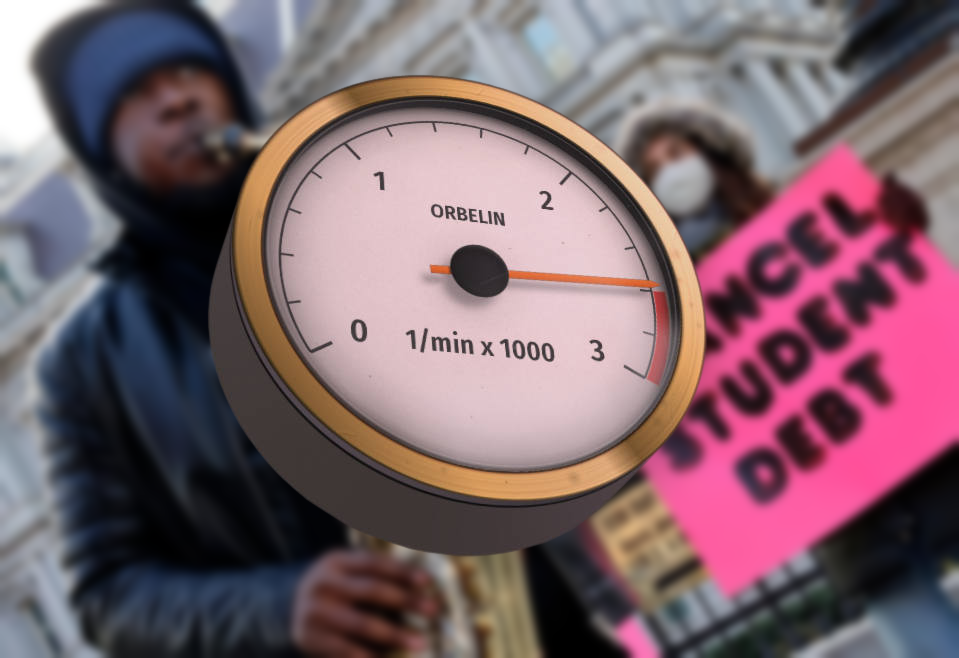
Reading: 2600 rpm
